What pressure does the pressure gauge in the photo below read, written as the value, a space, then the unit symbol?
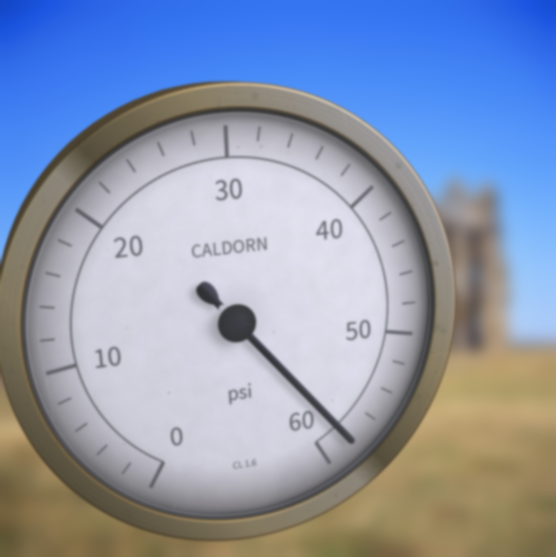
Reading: 58 psi
